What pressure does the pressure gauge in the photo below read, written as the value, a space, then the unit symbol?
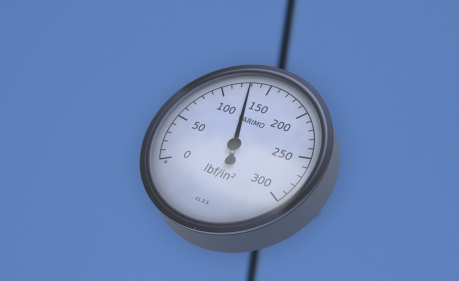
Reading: 130 psi
